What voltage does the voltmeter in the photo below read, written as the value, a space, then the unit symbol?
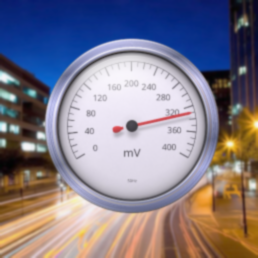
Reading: 330 mV
